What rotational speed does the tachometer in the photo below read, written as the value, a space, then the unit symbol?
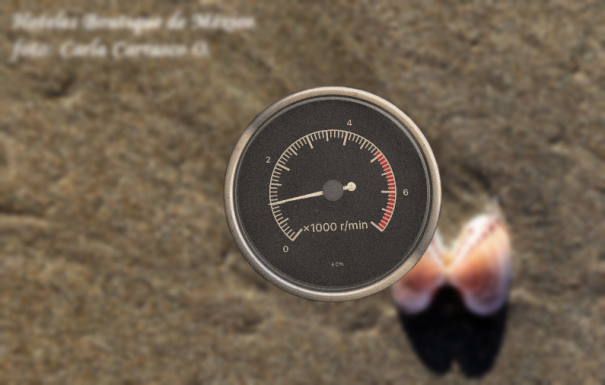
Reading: 1000 rpm
